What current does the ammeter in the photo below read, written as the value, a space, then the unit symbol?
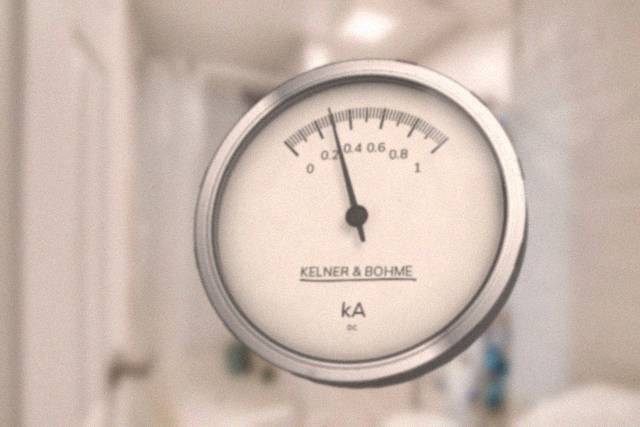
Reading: 0.3 kA
